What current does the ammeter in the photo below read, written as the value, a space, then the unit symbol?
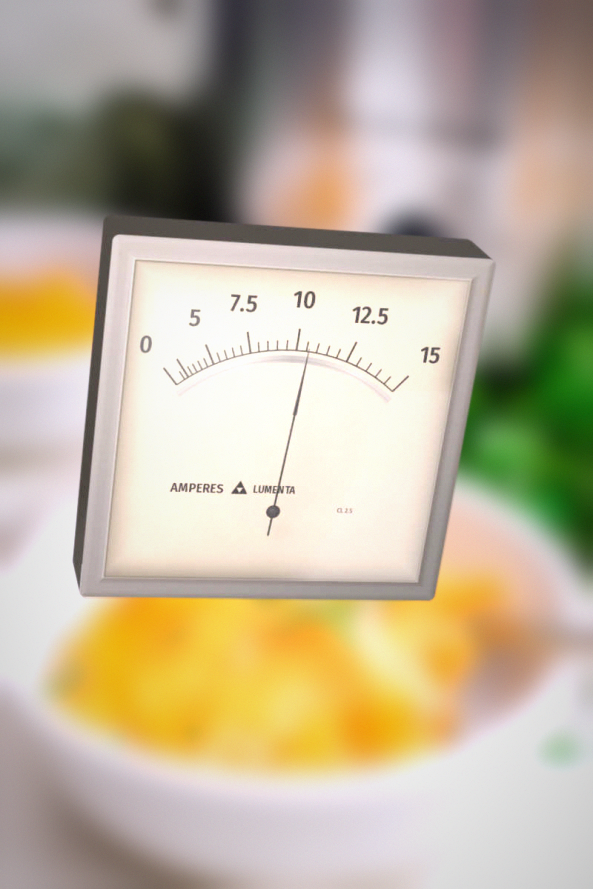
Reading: 10.5 A
